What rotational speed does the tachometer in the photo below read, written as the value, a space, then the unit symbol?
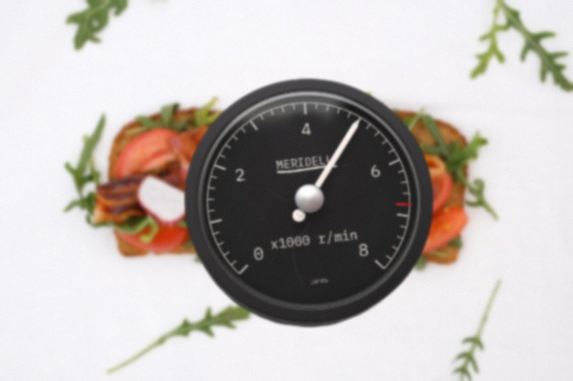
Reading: 5000 rpm
